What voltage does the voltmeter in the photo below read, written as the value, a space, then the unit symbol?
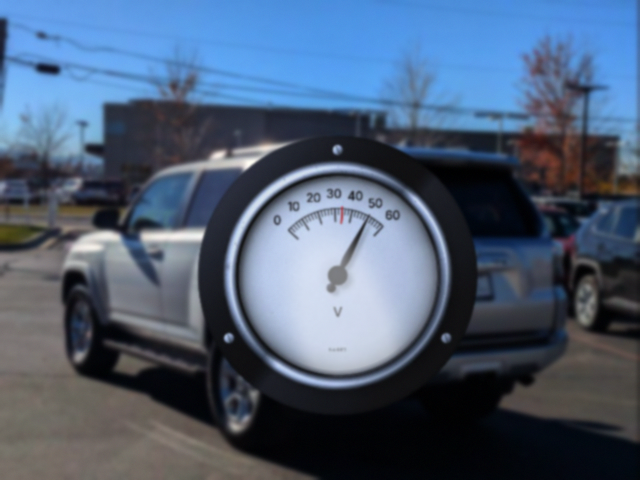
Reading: 50 V
